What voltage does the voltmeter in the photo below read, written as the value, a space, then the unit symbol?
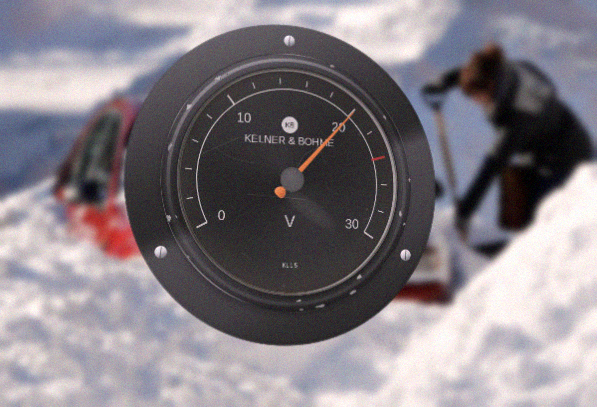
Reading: 20 V
